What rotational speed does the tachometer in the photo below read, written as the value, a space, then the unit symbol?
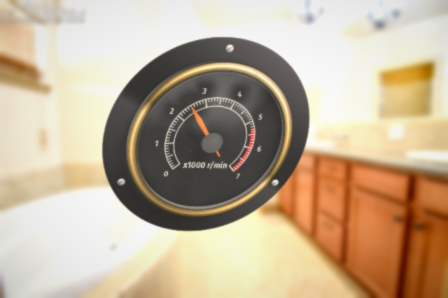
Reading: 2500 rpm
